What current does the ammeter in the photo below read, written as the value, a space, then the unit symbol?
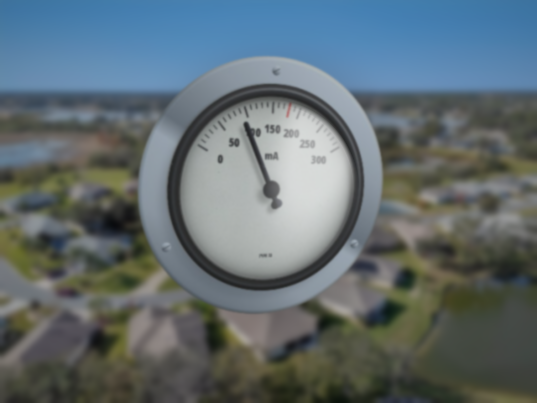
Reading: 90 mA
